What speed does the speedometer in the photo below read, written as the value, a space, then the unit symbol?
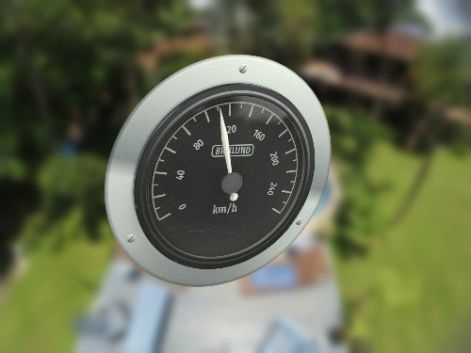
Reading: 110 km/h
